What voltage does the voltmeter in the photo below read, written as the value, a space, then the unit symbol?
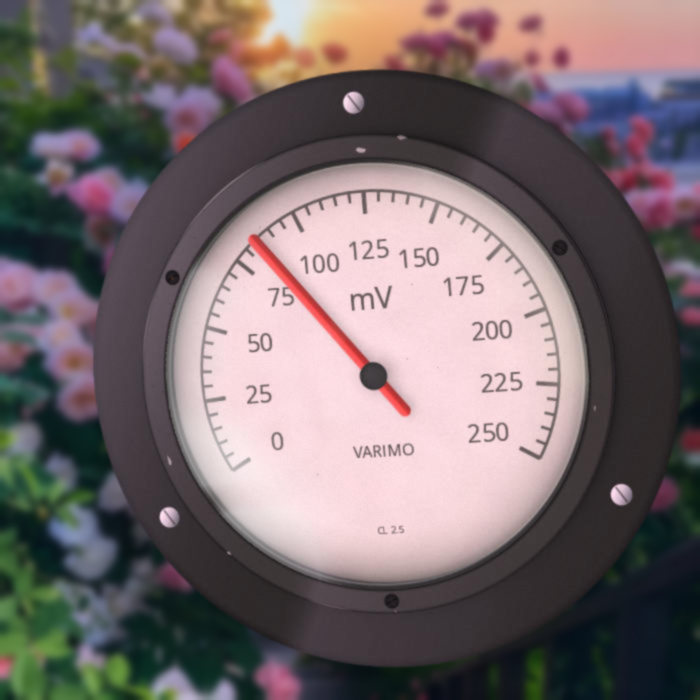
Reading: 85 mV
